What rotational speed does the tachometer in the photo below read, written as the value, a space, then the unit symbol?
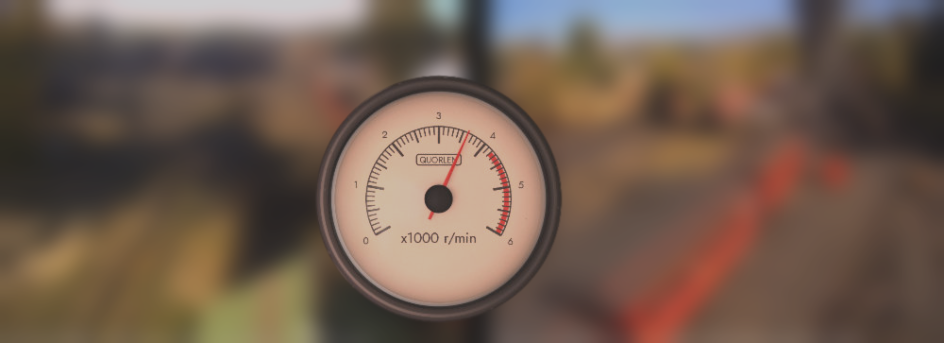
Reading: 3600 rpm
